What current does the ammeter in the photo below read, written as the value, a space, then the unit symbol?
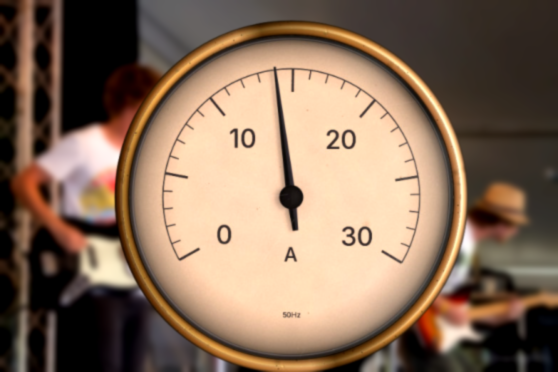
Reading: 14 A
